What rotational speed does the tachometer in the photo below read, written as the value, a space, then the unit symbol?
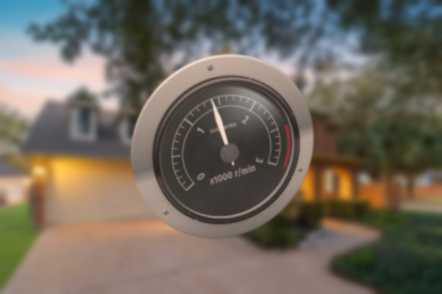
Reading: 1400 rpm
